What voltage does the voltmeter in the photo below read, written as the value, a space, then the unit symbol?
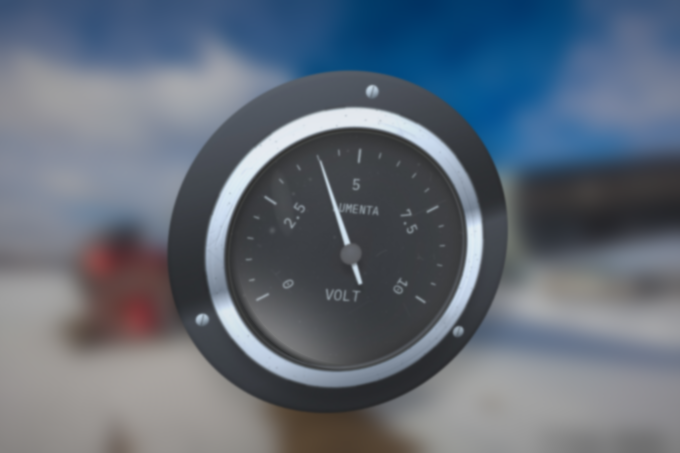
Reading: 4 V
